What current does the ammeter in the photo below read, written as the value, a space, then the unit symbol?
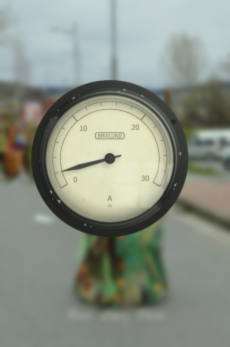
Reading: 2 A
